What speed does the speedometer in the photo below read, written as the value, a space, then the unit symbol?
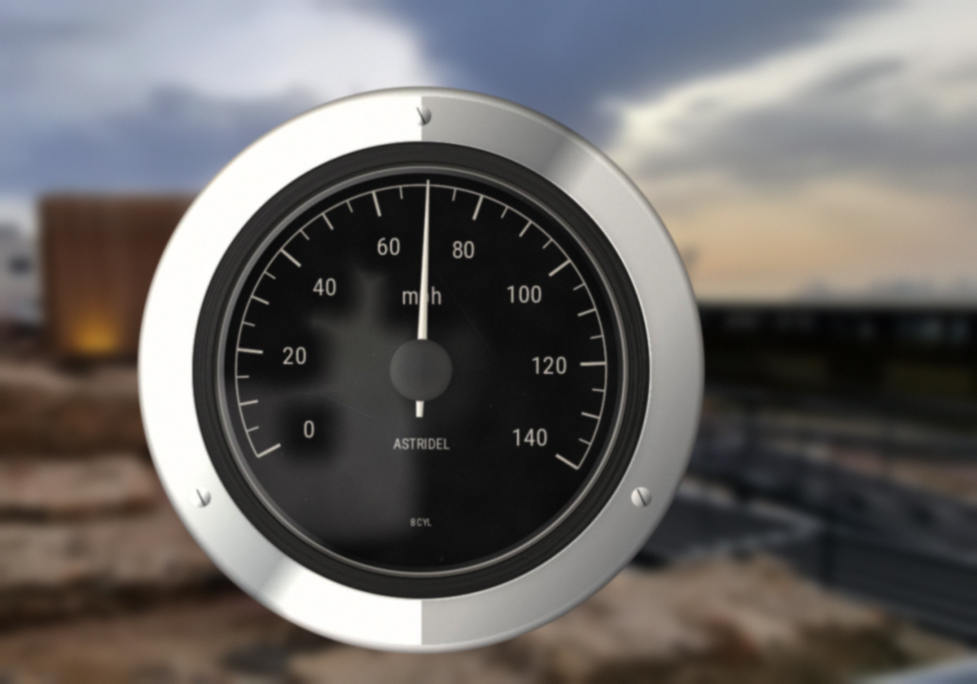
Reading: 70 mph
